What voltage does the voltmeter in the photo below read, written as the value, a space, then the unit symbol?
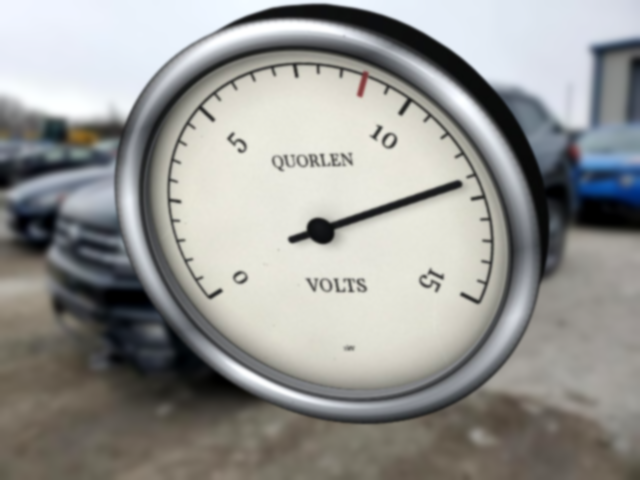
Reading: 12 V
